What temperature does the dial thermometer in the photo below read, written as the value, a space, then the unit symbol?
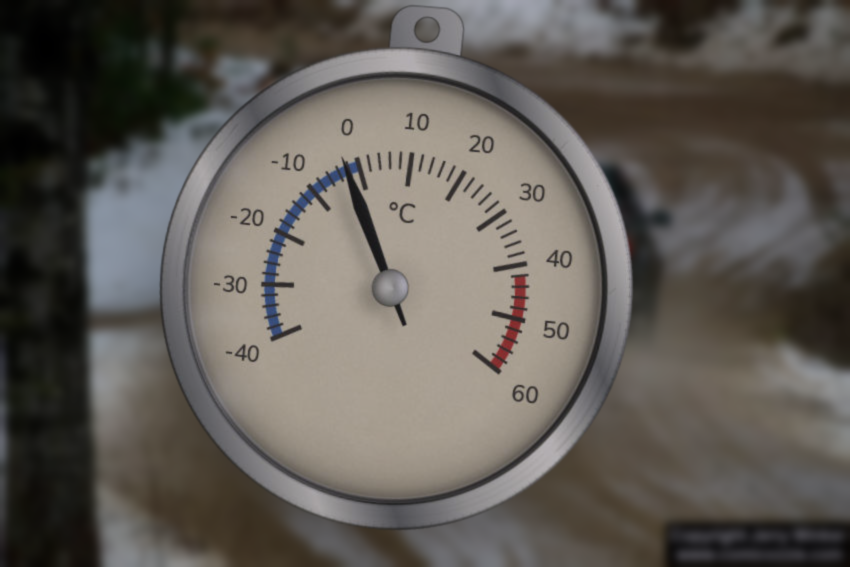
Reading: -2 °C
